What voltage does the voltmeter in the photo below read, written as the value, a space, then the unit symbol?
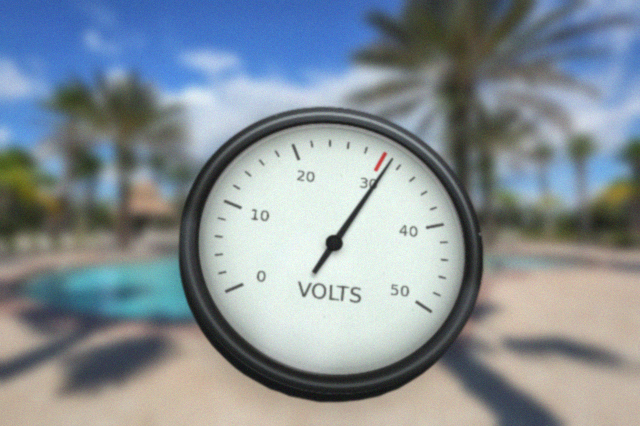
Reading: 31 V
